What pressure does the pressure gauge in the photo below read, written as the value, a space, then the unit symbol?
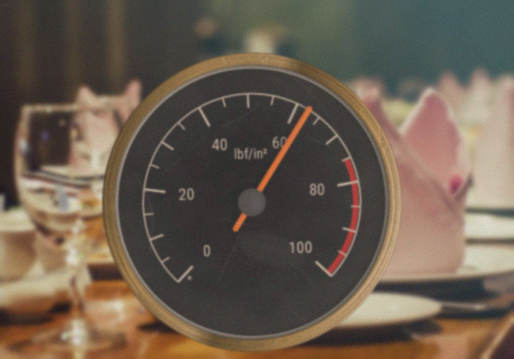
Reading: 62.5 psi
